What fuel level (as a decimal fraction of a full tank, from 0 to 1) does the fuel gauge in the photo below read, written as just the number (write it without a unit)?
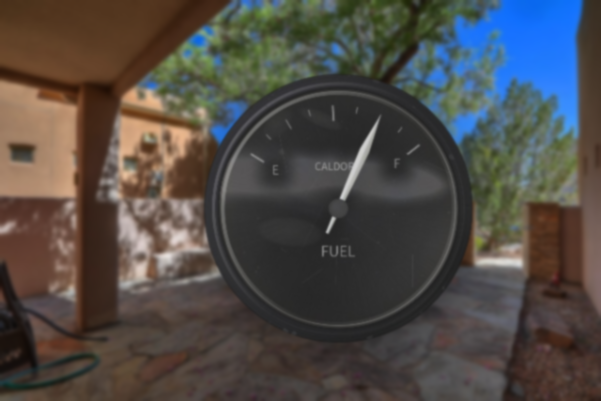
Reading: 0.75
